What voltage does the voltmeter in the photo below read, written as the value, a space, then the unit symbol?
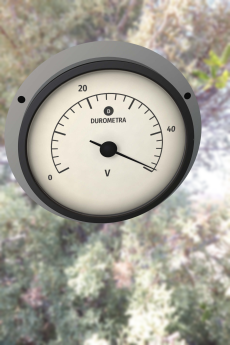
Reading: 49 V
